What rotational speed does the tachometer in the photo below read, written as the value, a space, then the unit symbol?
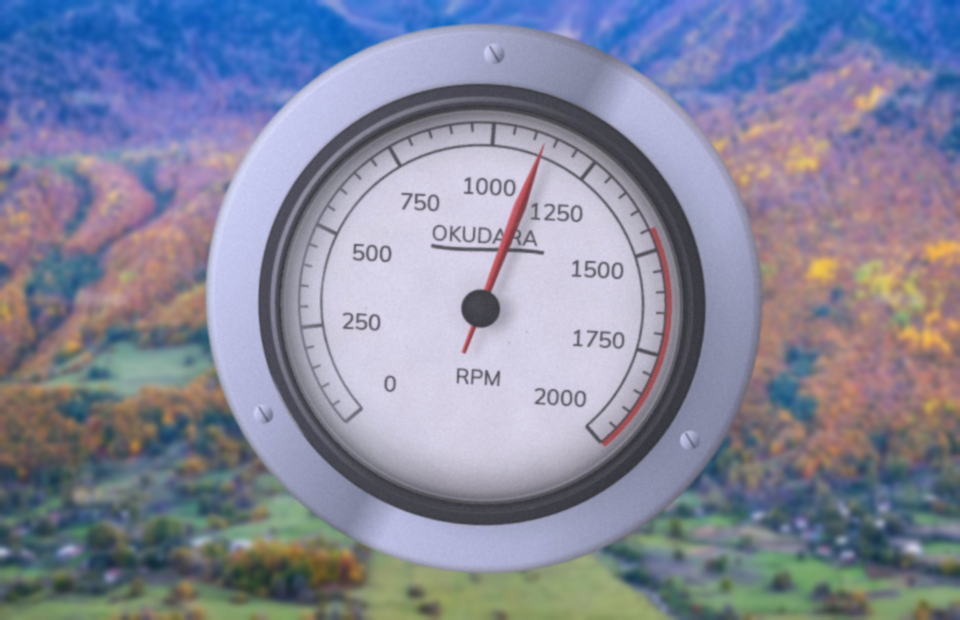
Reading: 1125 rpm
